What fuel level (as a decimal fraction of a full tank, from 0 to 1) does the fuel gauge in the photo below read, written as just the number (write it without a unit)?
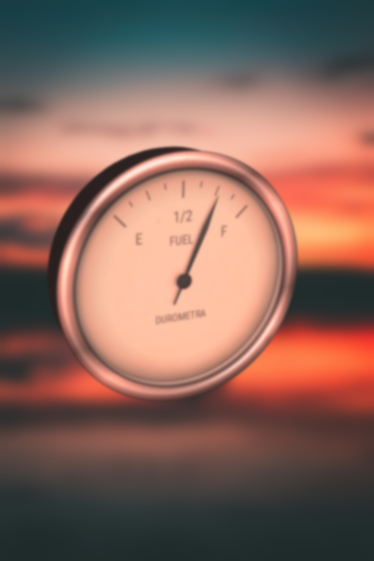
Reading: 0.75
